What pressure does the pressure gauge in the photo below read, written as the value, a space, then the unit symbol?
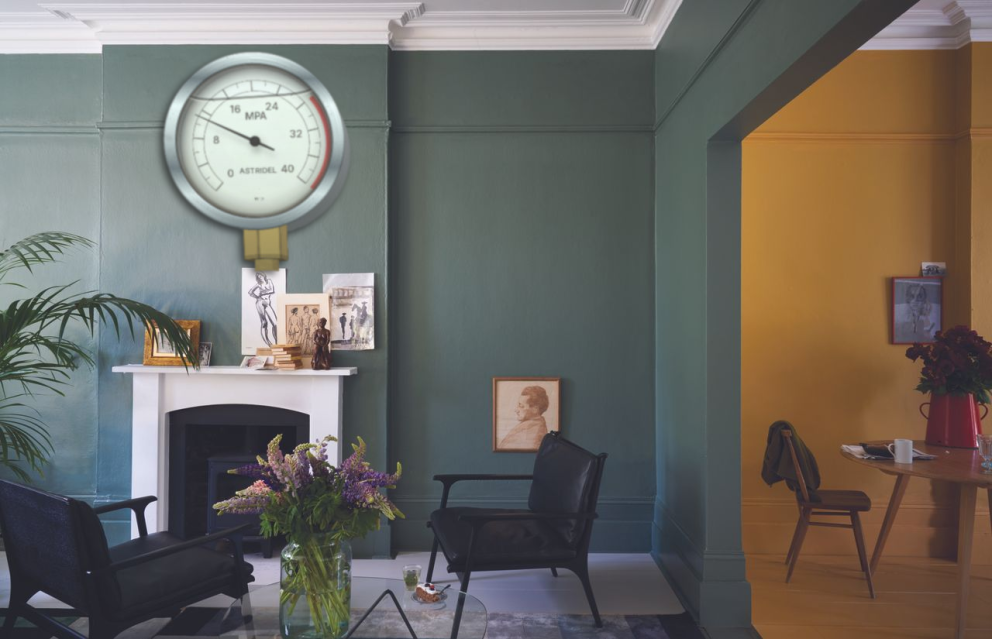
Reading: 11 MPa
